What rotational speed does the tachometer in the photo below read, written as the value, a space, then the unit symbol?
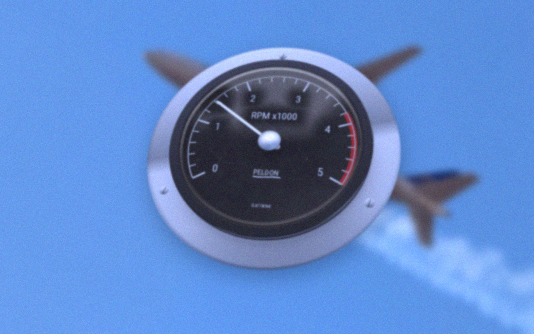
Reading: 1400 rpm
